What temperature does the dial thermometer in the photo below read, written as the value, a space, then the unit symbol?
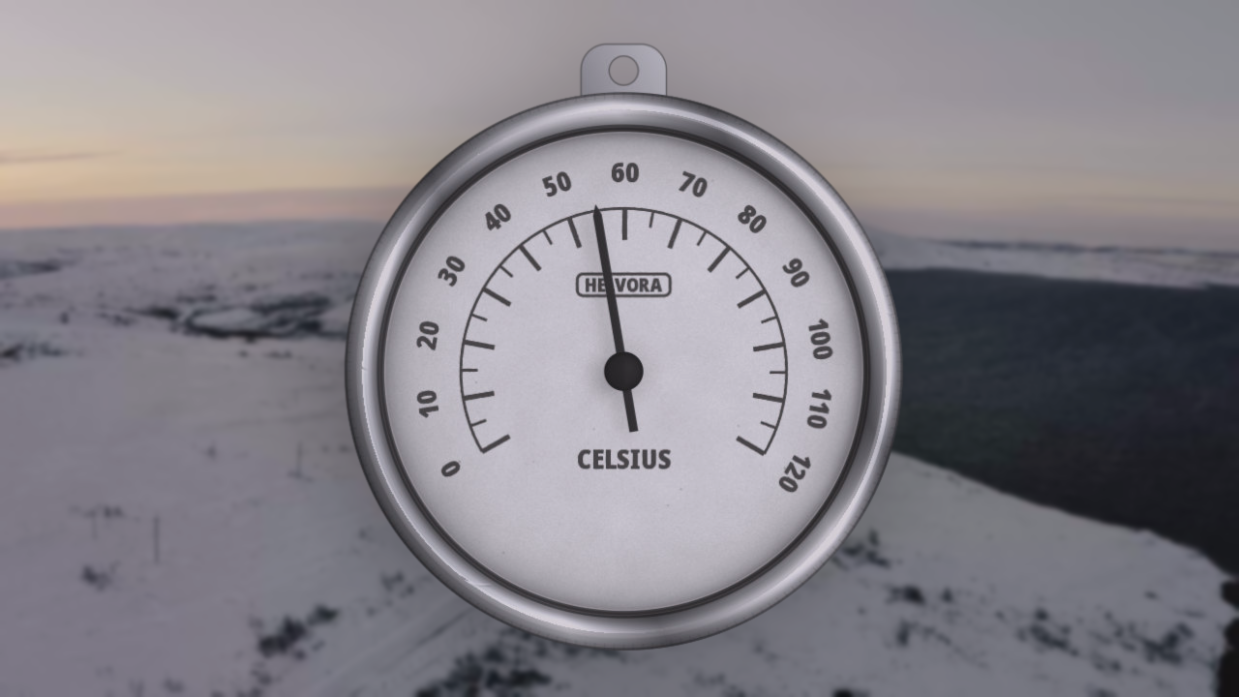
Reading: 55 °C
